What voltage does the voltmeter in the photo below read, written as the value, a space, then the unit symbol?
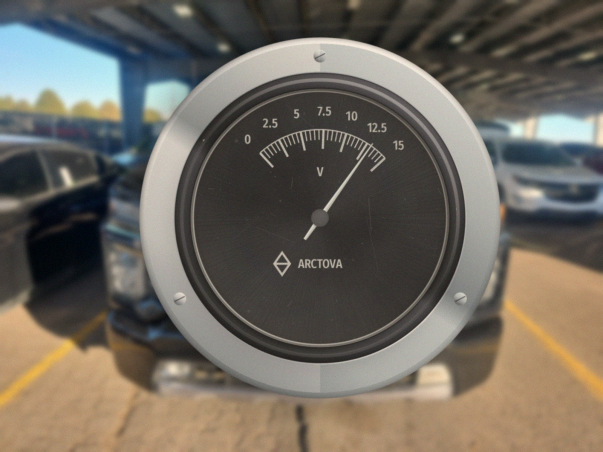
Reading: 13 V
